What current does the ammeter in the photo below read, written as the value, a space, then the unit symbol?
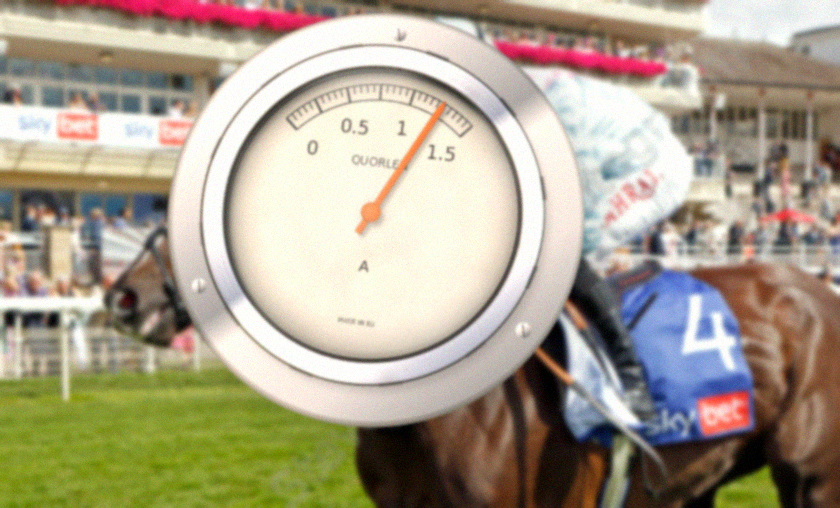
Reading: 1.25 A
